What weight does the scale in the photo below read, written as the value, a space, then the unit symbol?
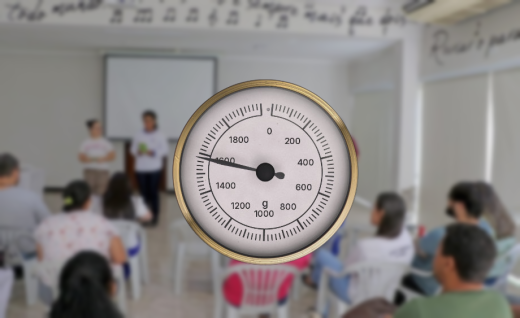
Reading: 1580 g
